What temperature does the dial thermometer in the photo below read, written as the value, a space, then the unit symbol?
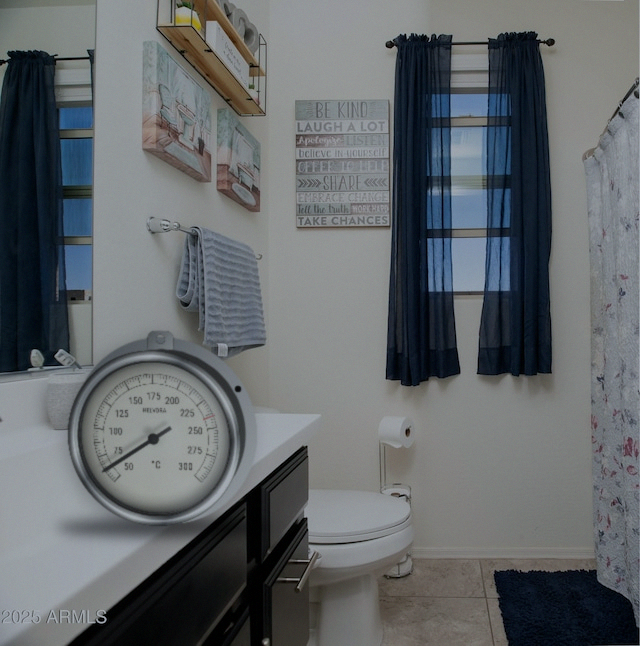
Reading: 62.5 °C
